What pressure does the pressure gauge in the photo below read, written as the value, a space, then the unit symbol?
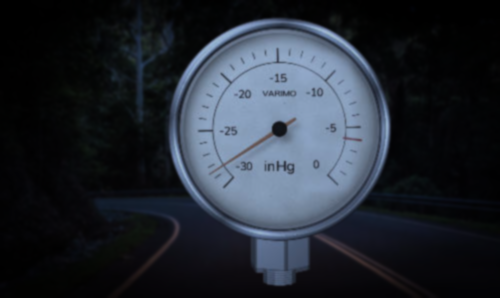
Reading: -28.5 inHg
